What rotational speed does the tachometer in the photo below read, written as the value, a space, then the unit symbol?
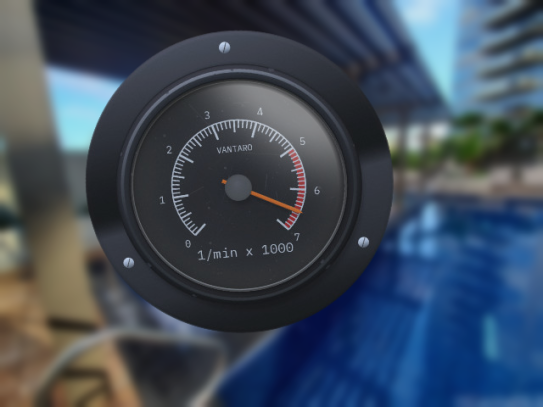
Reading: 6500 rpm
